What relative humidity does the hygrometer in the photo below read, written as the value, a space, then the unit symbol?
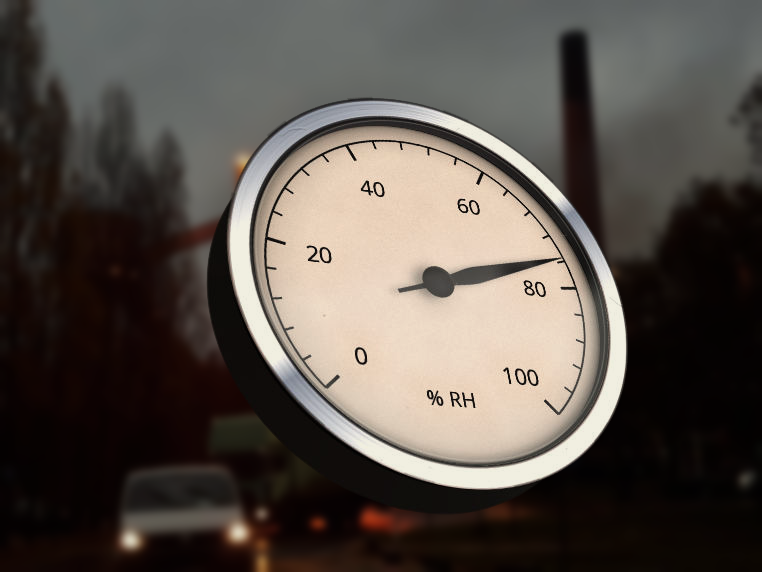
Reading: 76 %
